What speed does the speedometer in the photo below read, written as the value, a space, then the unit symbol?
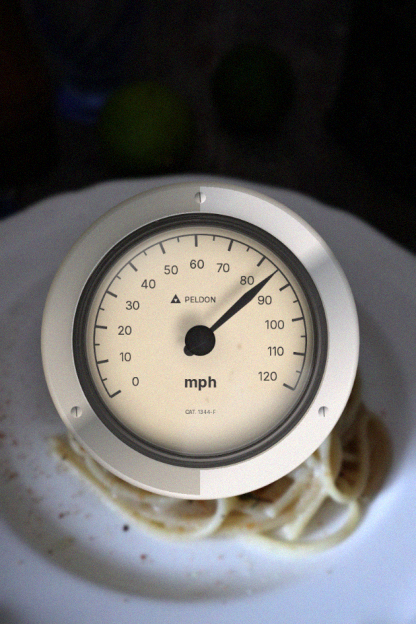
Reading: 85 mph
